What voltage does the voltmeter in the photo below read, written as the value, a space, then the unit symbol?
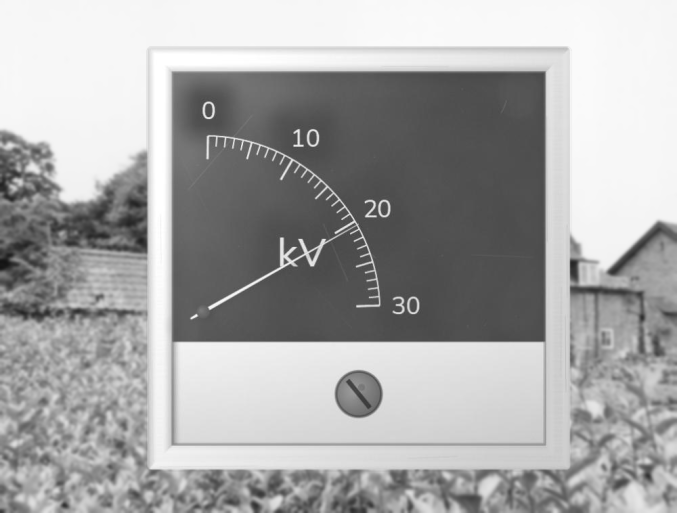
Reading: 20.5 kV
